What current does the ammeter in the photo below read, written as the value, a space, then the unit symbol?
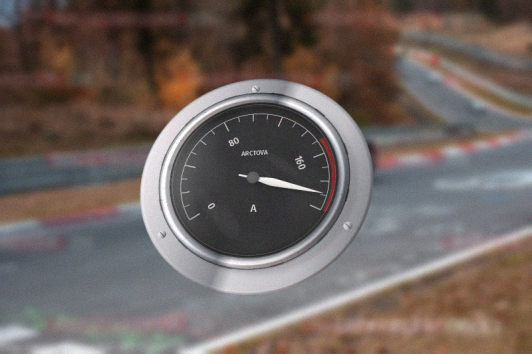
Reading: 190 A
